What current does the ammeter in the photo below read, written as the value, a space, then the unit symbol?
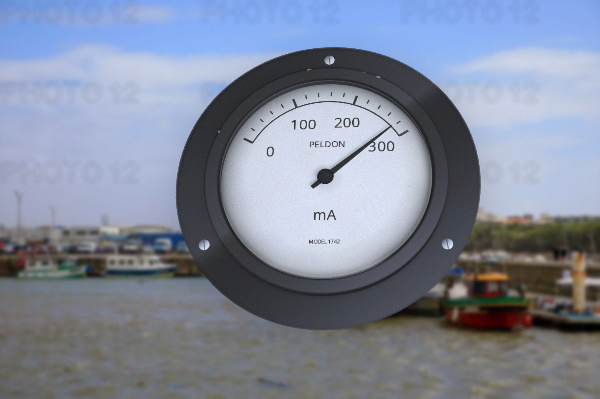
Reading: 280 mA
